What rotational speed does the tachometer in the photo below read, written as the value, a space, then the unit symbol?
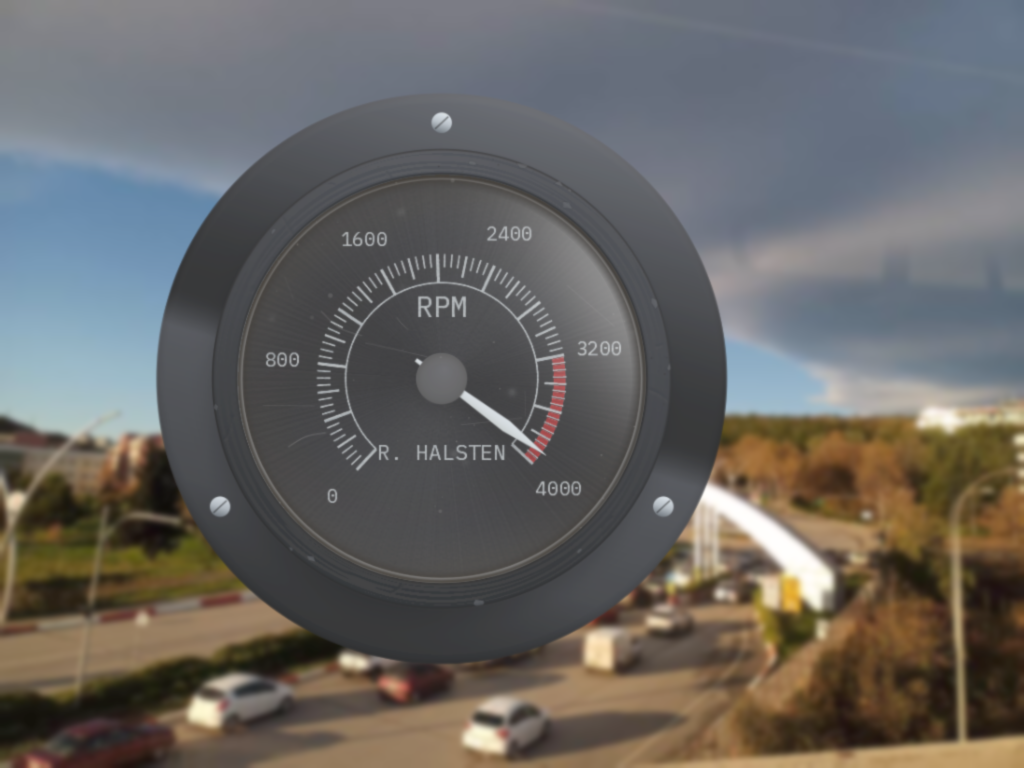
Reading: 3900 rpm
